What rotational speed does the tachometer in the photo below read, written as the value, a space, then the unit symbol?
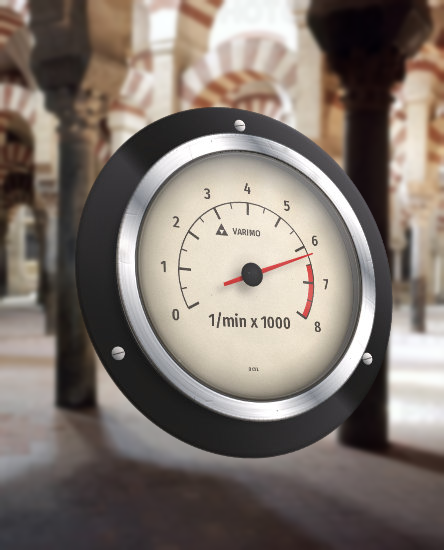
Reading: 6250 rpm
